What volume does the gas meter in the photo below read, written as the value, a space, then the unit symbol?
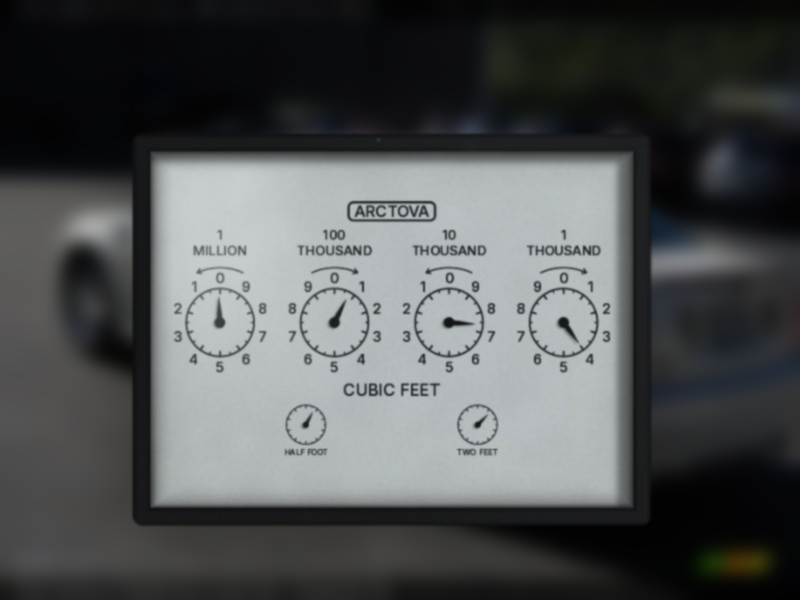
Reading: 7400 ft³
